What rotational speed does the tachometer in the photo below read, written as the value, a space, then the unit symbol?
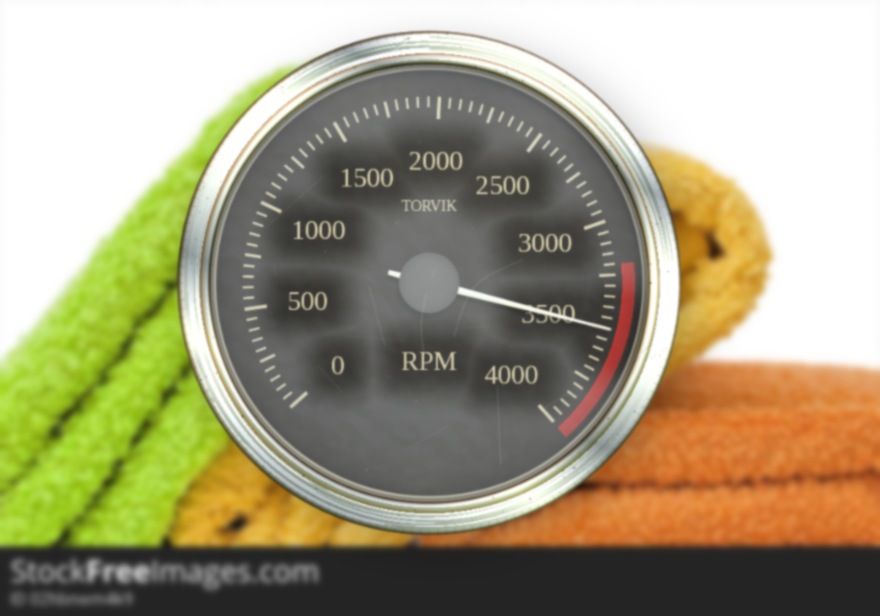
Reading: 3500 rpm
